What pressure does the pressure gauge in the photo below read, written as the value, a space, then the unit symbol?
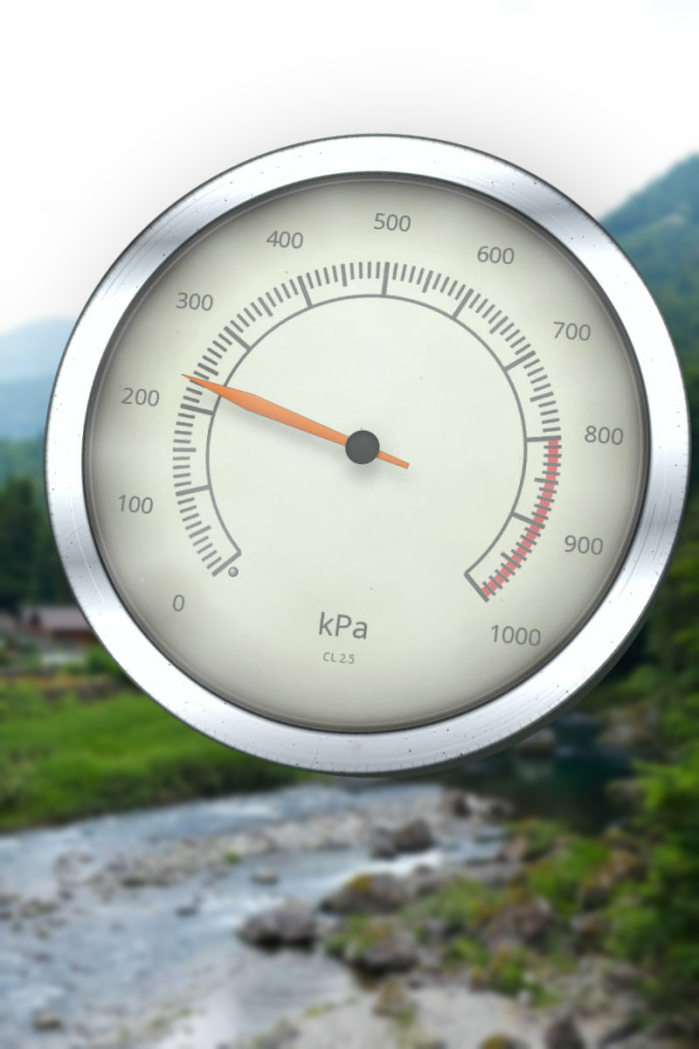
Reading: 230 kPa
